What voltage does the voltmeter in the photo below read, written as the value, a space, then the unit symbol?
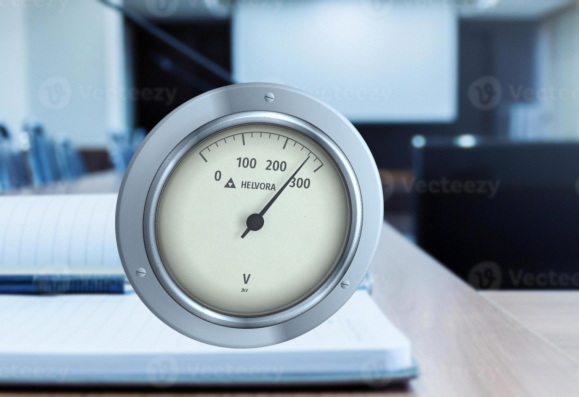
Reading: 260 V
